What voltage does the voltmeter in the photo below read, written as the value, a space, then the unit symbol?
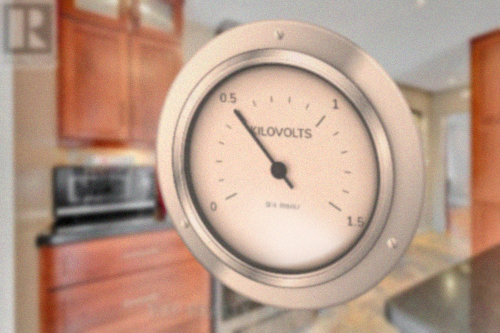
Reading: 0.5 kV
